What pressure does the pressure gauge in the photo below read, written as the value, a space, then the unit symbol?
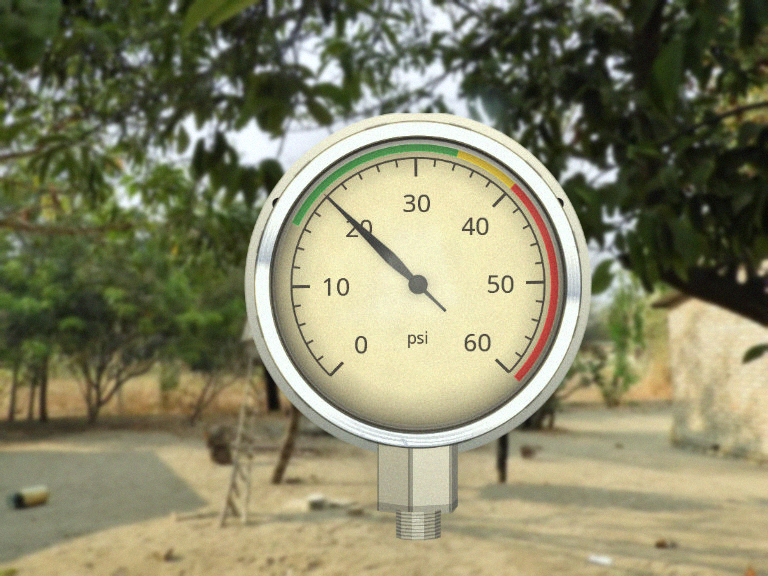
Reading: 20 psi
